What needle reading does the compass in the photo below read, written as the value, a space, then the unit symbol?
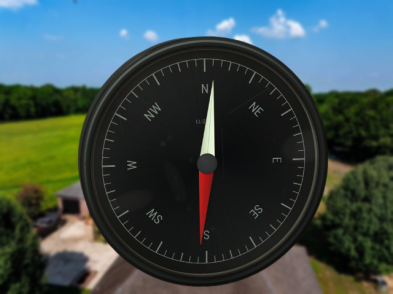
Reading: 185 °
